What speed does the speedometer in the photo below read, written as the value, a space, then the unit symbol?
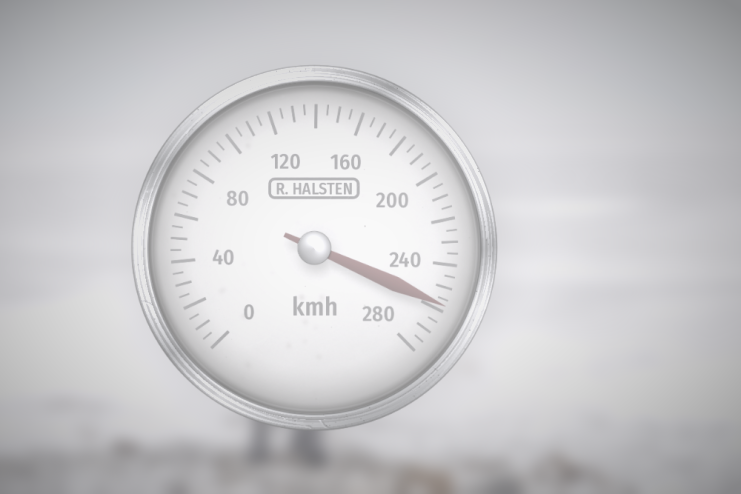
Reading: 257.5 km/h
